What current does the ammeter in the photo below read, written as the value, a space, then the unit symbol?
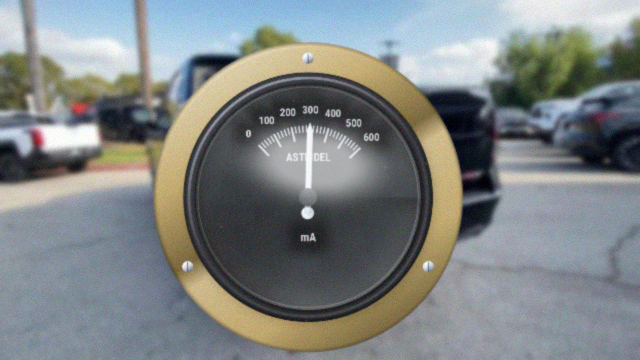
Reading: 300 mA
